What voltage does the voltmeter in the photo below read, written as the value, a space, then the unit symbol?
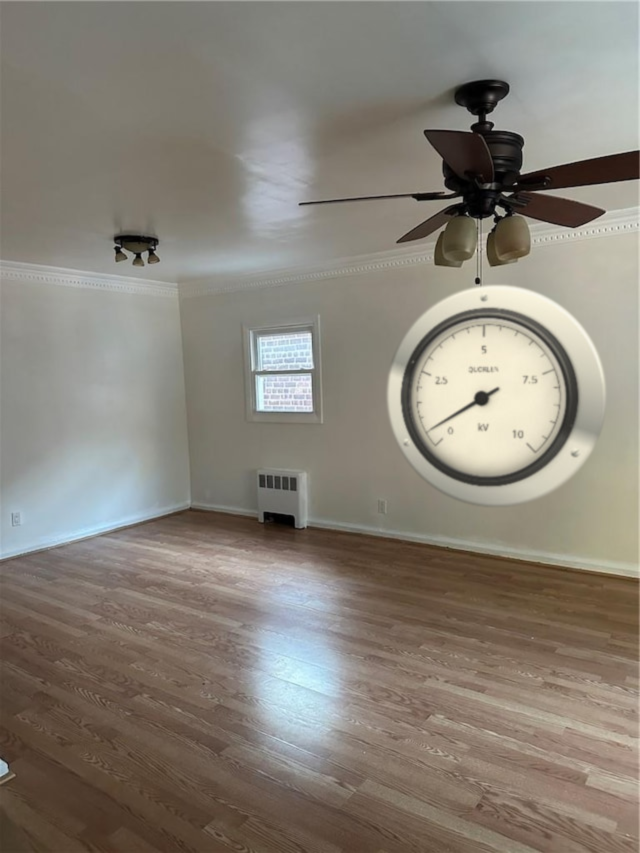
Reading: 0.5 kV
